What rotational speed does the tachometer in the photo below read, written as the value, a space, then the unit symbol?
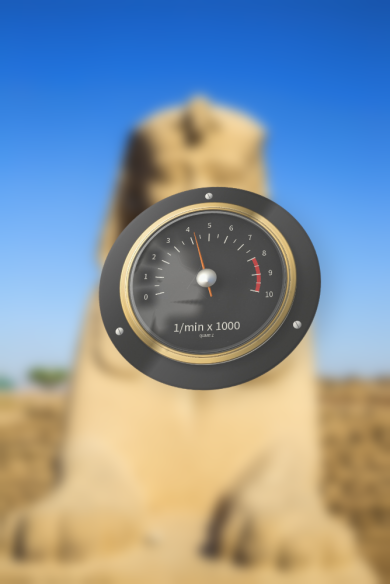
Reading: 4250 rpm
